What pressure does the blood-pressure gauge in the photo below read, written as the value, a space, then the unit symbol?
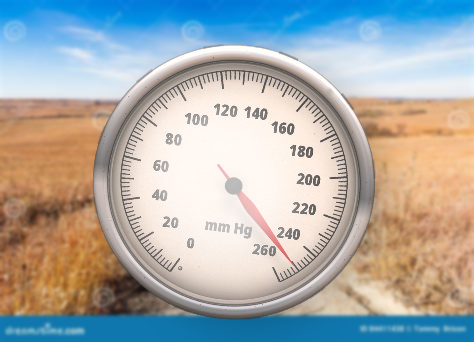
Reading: 250 mmHg
